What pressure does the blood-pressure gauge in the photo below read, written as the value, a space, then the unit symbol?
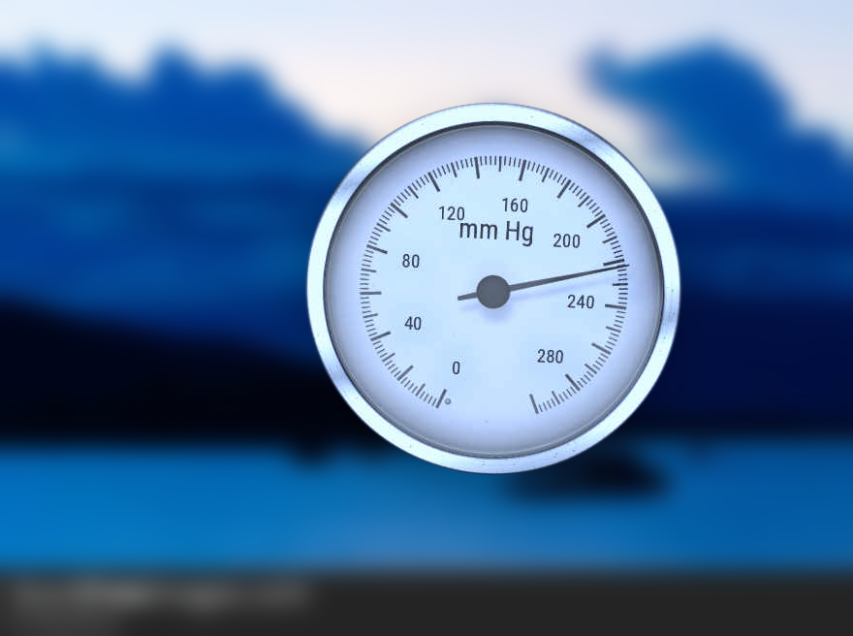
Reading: 222 mmHg
